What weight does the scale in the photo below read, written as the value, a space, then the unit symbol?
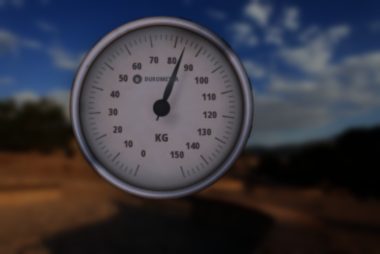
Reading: 84 kg
